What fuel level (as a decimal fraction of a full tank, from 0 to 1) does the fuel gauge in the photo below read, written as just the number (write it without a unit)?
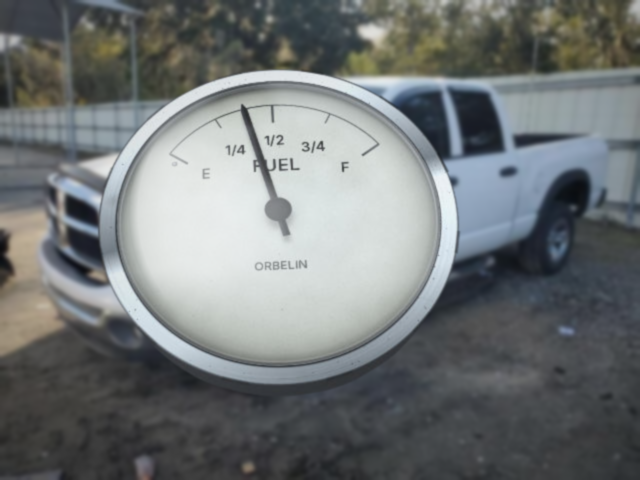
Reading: 0.375
